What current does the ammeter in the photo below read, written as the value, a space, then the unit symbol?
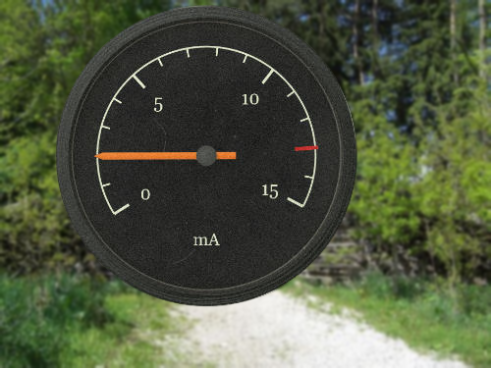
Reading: 2 mA
